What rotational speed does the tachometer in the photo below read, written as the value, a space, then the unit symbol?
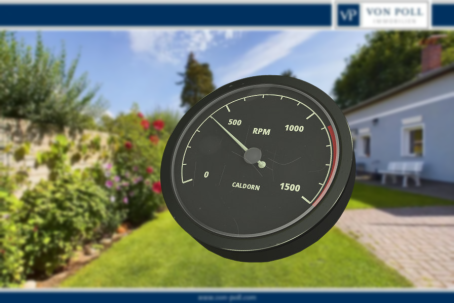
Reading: 400 rpm
